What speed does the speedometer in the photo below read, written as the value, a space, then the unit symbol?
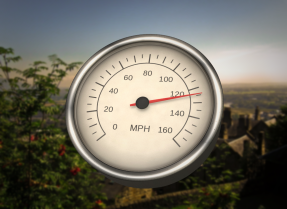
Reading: 125 mph
